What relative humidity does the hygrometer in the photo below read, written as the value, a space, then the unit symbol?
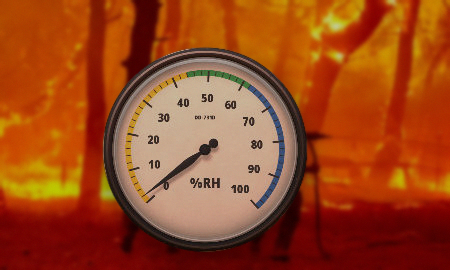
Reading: 2 %
